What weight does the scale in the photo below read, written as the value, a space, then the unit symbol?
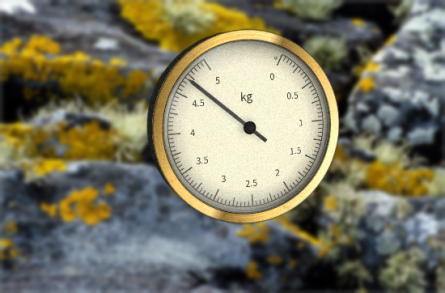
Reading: 4.7 kg
